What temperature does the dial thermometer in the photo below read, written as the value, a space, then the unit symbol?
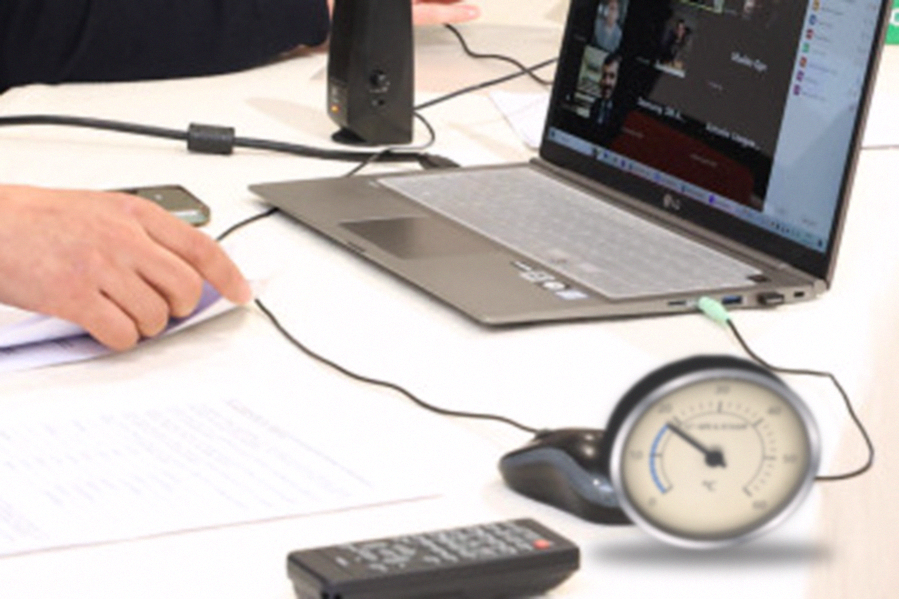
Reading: 18 °C
